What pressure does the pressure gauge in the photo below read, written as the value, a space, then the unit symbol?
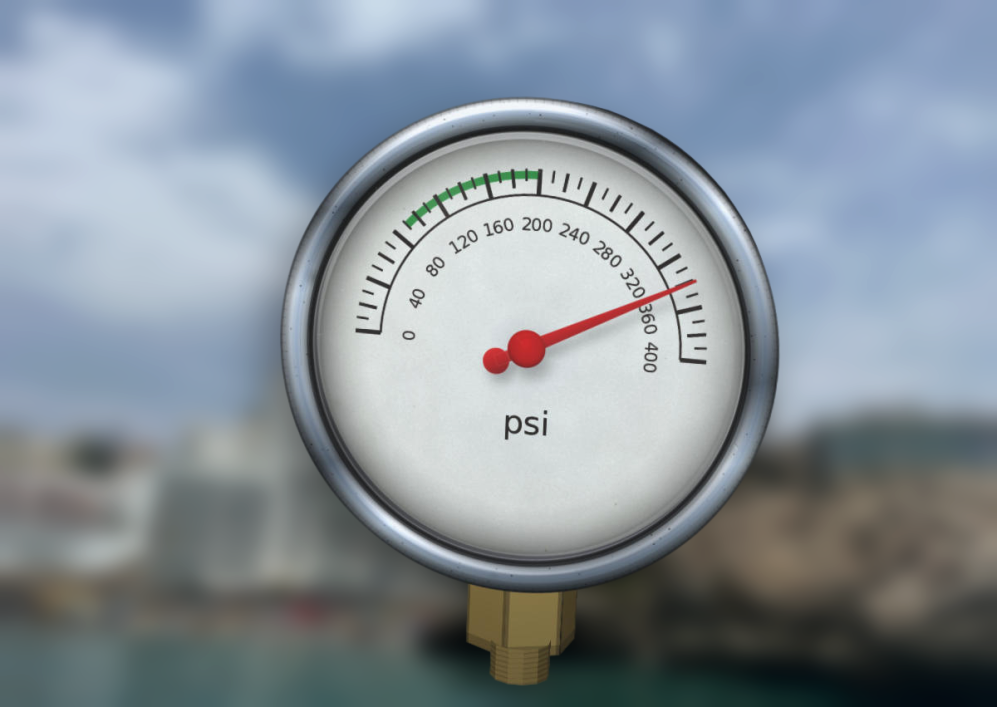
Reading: 340 psi
